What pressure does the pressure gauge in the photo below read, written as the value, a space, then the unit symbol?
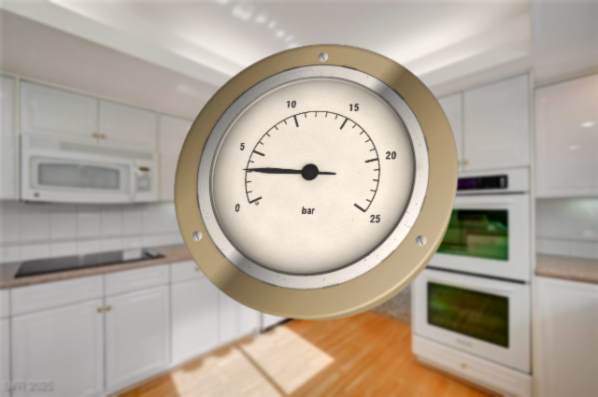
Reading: 3 bar
